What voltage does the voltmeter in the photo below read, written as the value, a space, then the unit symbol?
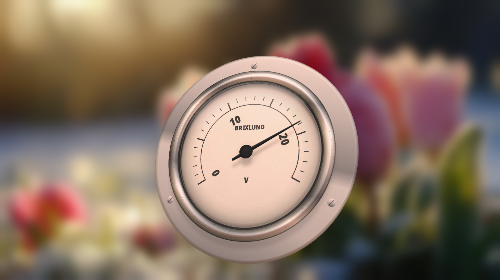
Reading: 19 V
